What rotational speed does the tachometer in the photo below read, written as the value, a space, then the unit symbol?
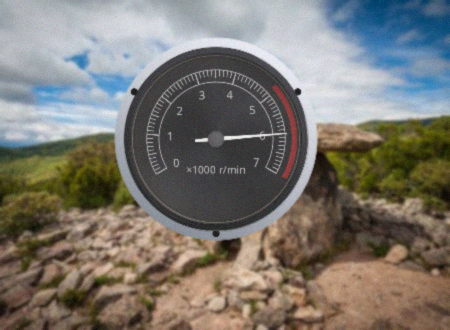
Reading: 6000 rpm
